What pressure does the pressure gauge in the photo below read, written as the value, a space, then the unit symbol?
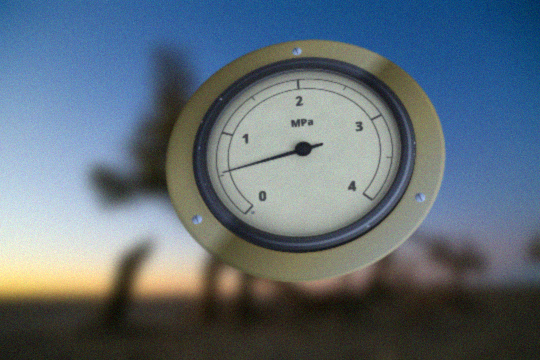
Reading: 0.5 MPa
